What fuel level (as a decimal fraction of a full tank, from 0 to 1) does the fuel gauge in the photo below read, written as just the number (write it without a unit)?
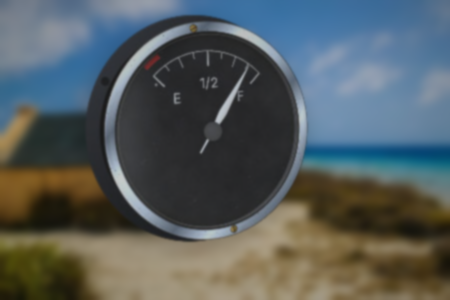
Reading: 0.875
